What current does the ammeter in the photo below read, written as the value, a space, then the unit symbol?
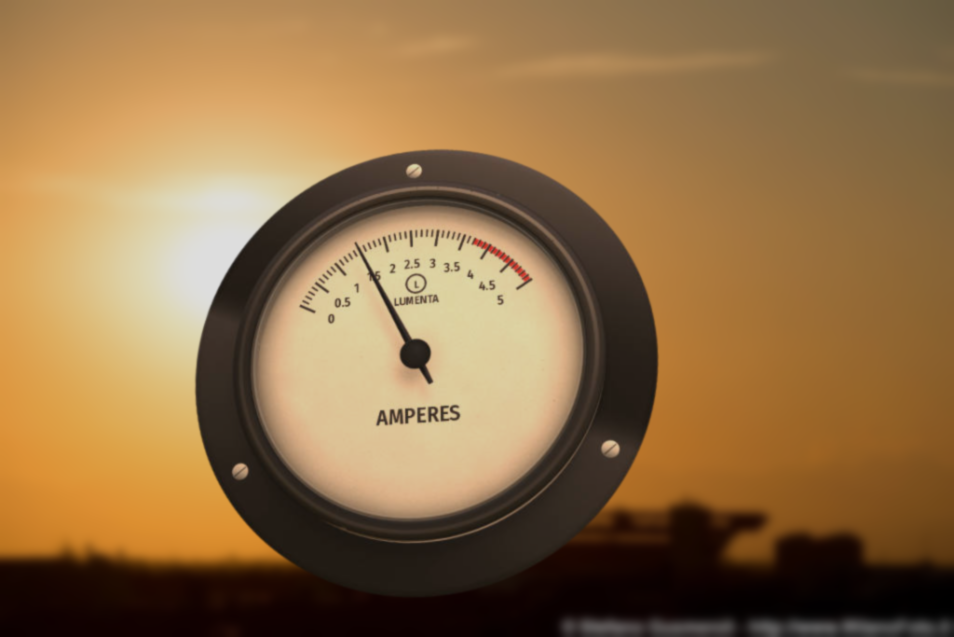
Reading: 1.5 A
